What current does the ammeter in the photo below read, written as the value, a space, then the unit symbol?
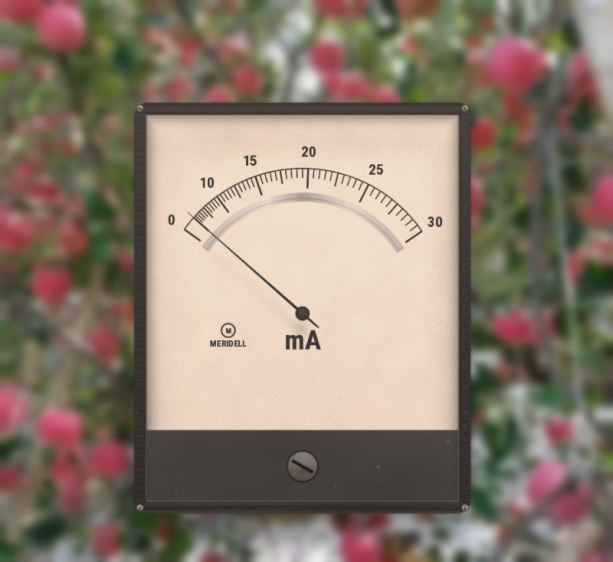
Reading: 5 mA
